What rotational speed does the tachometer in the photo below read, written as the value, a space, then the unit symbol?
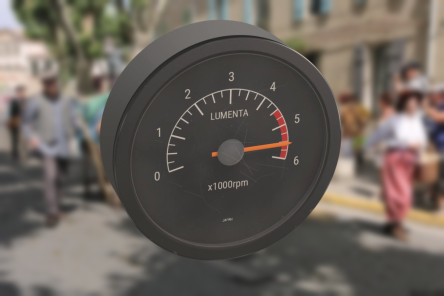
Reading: 5500 rpm
